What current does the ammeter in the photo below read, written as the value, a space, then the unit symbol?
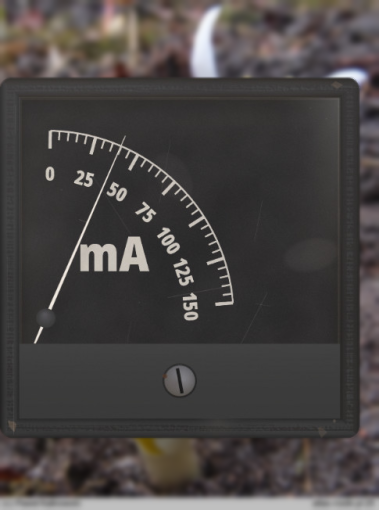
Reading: 40 mA
